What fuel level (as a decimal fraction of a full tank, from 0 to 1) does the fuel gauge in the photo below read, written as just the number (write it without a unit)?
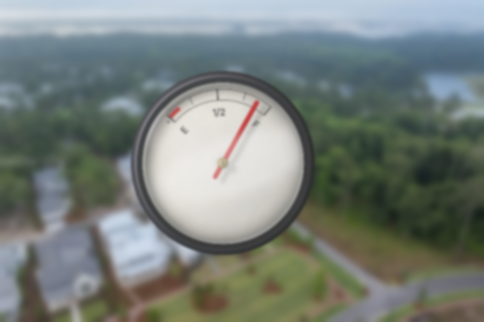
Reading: 0.875
